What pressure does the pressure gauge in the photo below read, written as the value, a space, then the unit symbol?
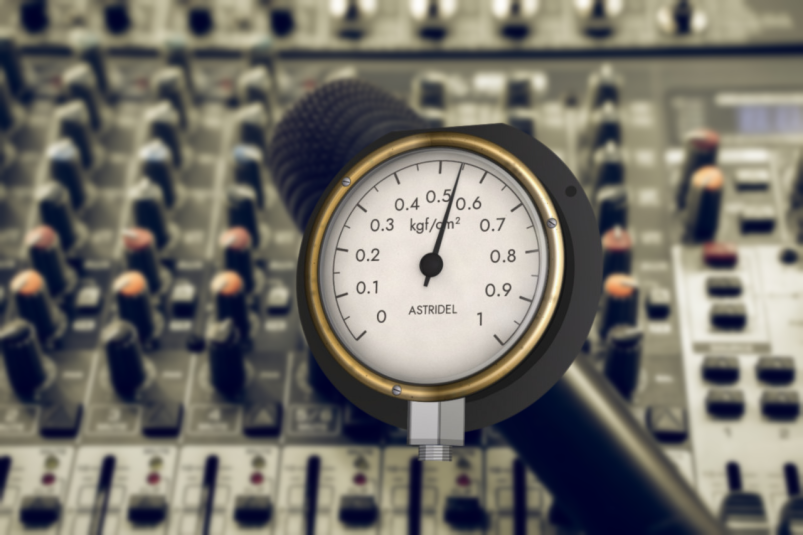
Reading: 0.55 kg/cm²
